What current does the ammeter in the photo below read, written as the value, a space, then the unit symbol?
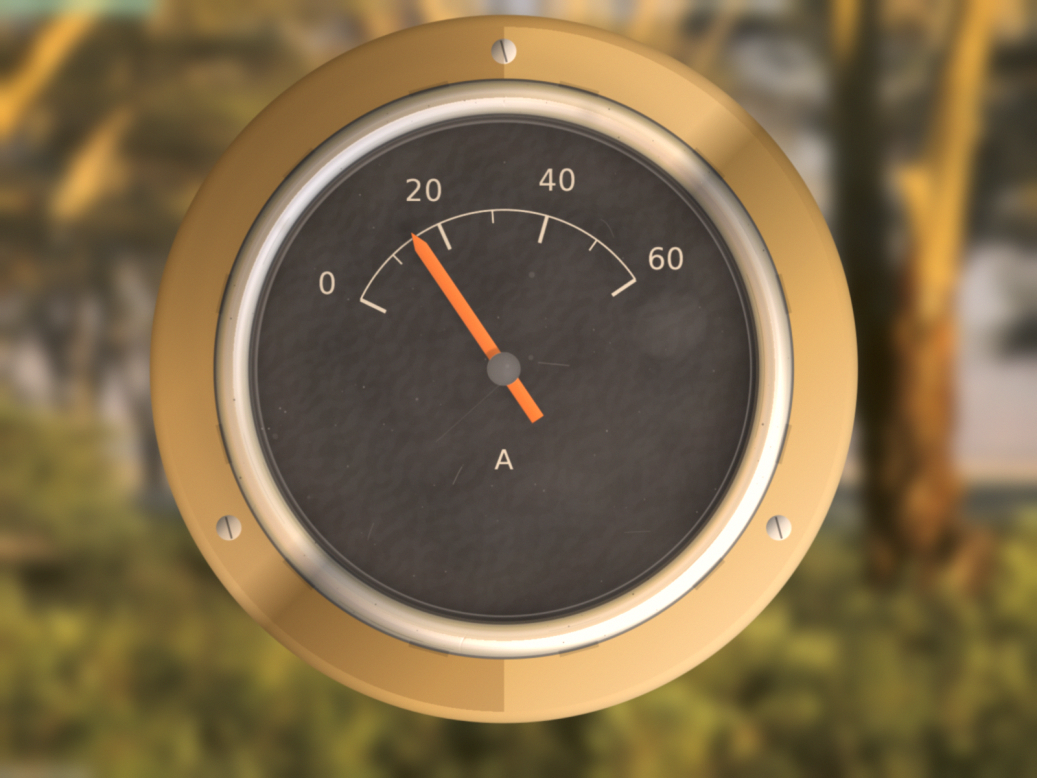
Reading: 15 A
